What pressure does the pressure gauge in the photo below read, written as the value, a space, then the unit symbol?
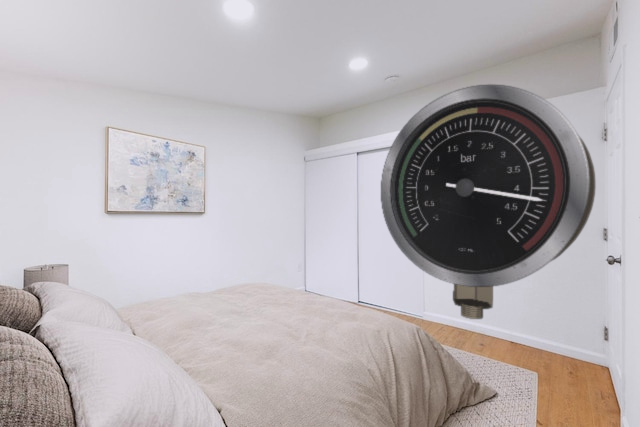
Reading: 4.2 bar
